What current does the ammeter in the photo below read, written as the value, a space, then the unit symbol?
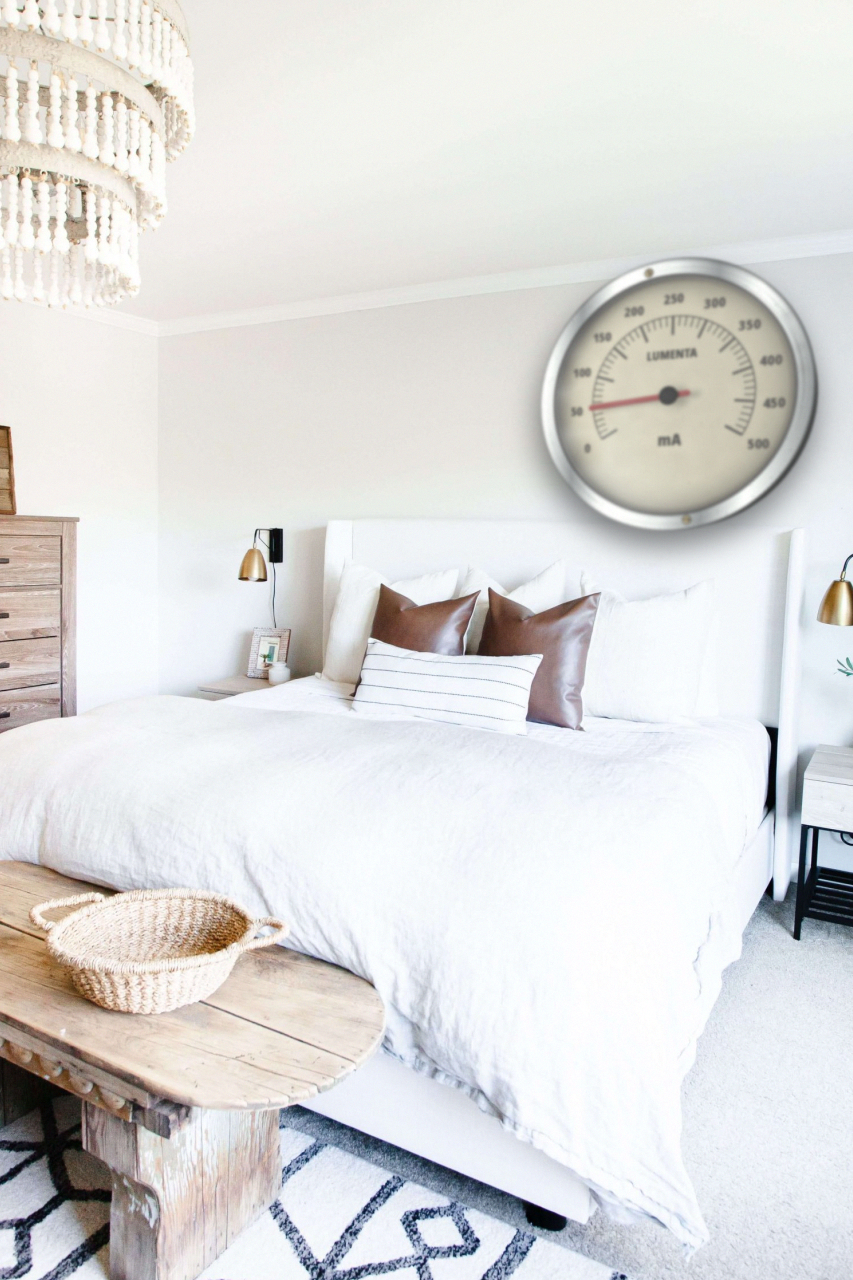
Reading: 50 mA
